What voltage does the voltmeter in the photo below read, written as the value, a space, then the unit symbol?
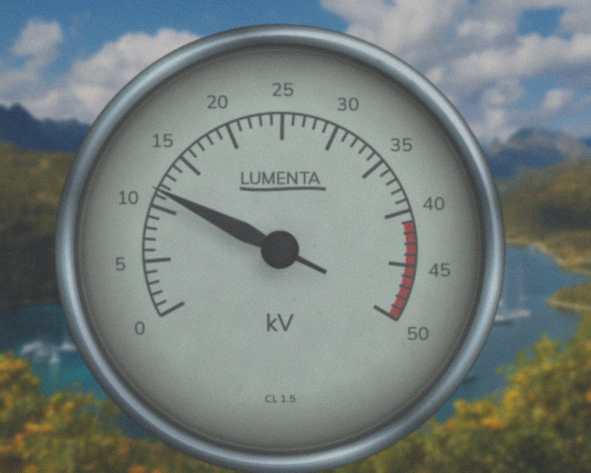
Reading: 11.5 kV
